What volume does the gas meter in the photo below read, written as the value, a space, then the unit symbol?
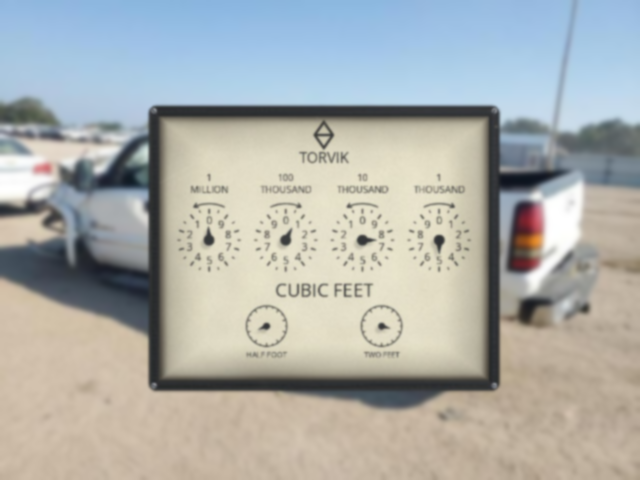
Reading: 7500 ft³
